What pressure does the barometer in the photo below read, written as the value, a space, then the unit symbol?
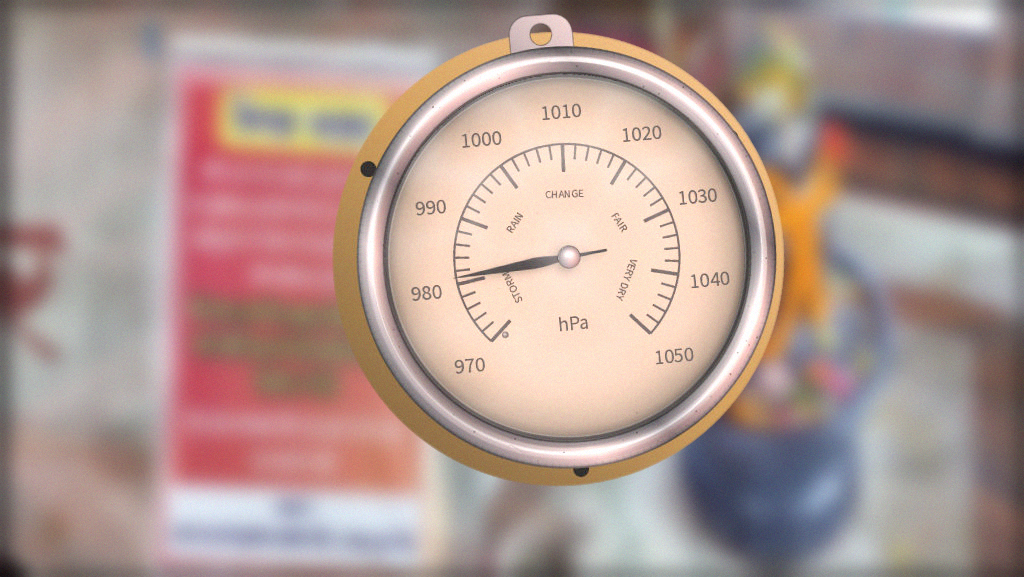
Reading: 981 hPa
